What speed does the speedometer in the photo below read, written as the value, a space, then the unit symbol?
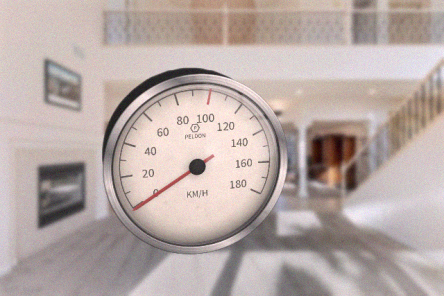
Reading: 0 km/h
